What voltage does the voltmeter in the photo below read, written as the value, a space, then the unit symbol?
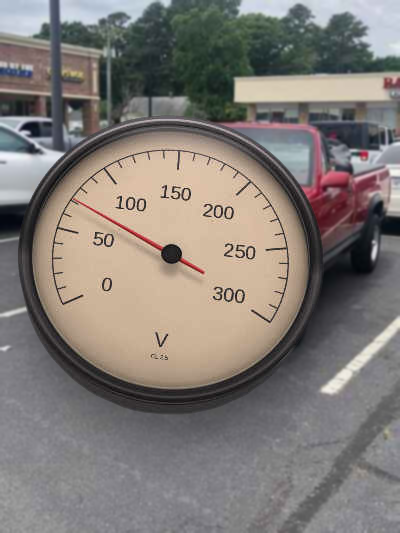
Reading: 70 V
